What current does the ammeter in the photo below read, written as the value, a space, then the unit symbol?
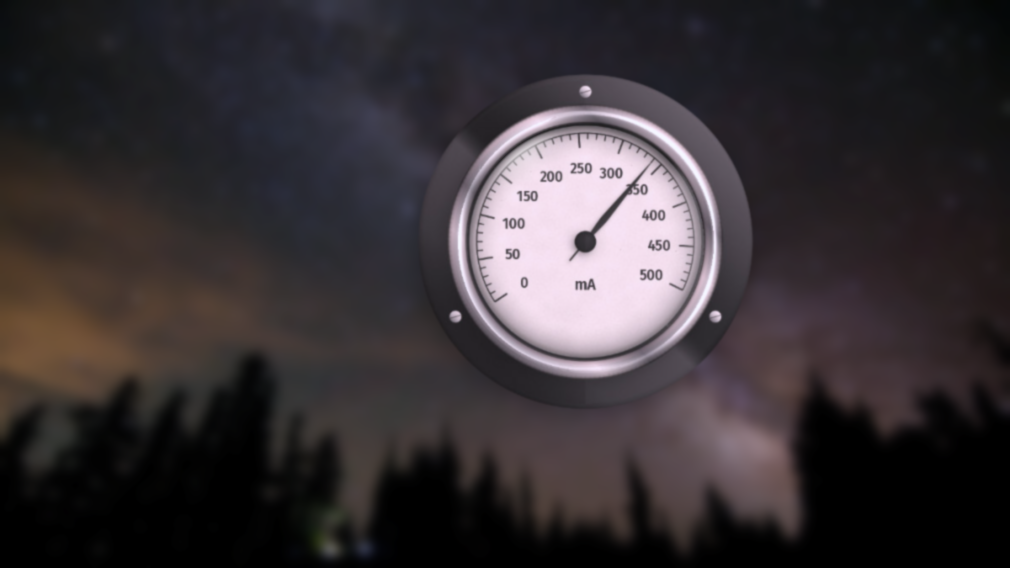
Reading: 340 mA
